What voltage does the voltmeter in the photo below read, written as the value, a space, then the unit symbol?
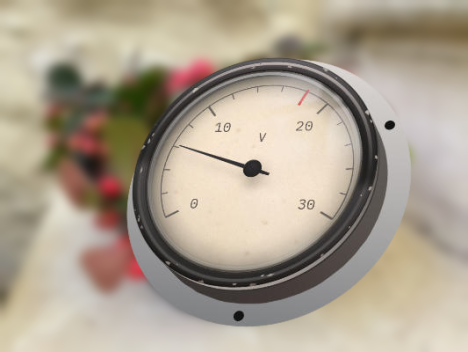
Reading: 6 V
